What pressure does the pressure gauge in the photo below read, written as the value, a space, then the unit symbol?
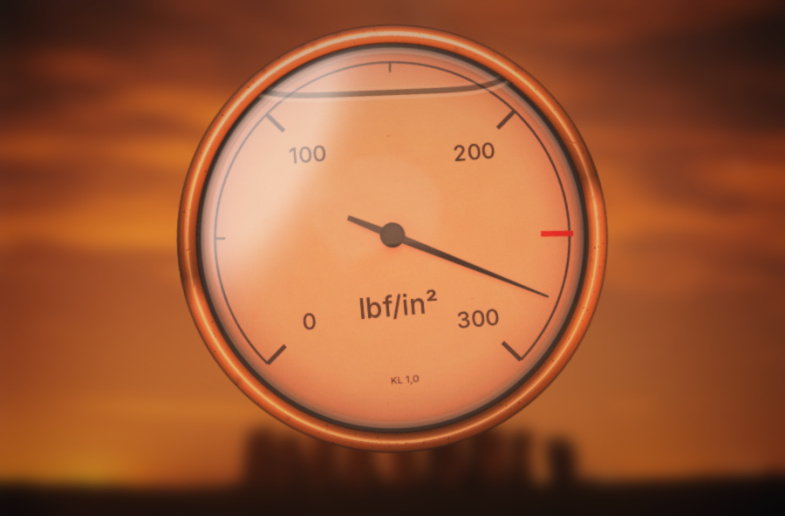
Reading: 275 psi
